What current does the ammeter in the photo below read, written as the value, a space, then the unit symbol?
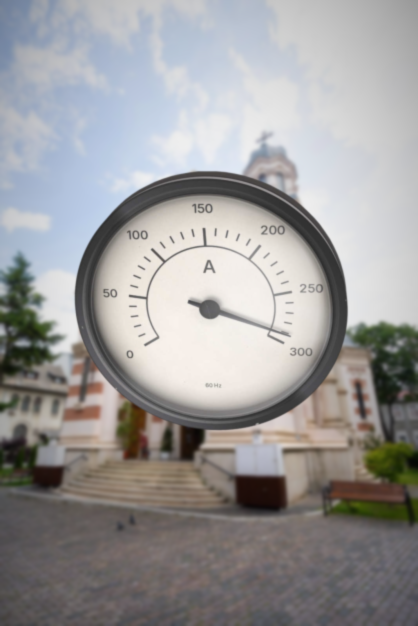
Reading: 290 A
